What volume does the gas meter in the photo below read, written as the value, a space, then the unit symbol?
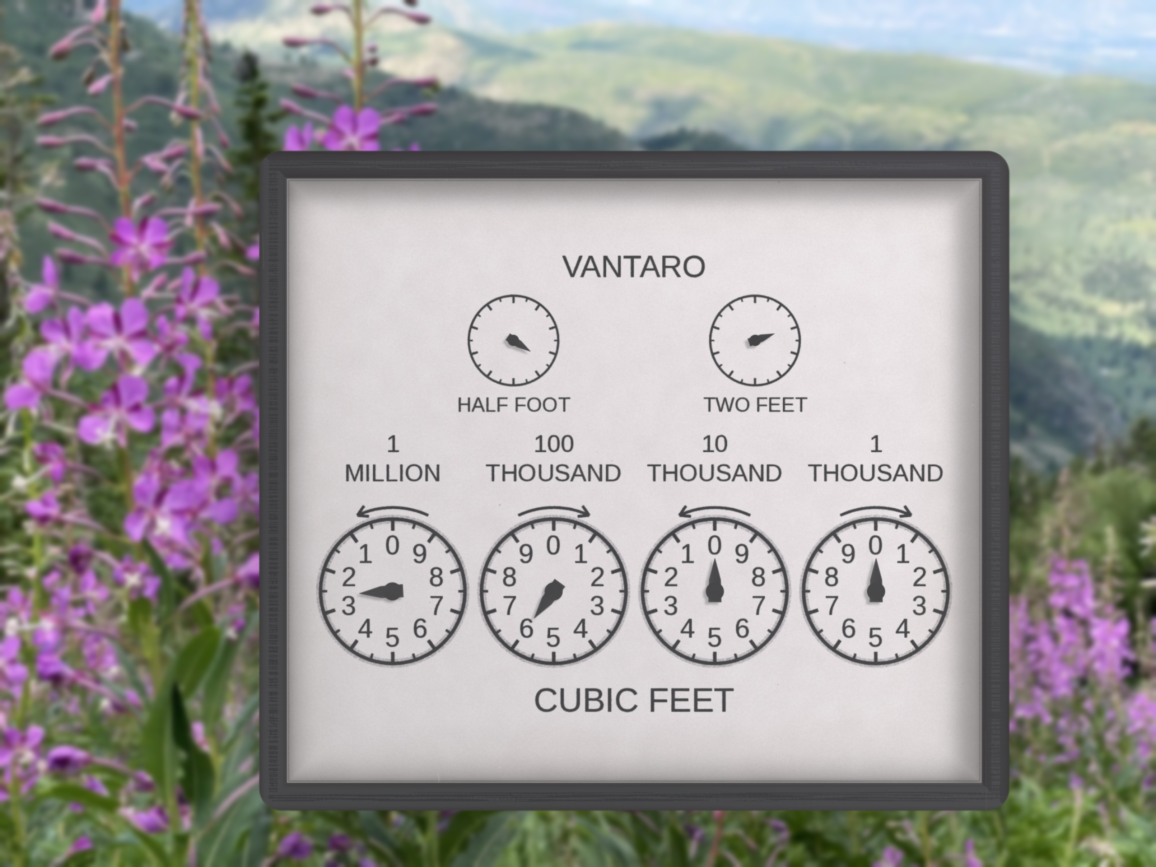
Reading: 260000 ft³
